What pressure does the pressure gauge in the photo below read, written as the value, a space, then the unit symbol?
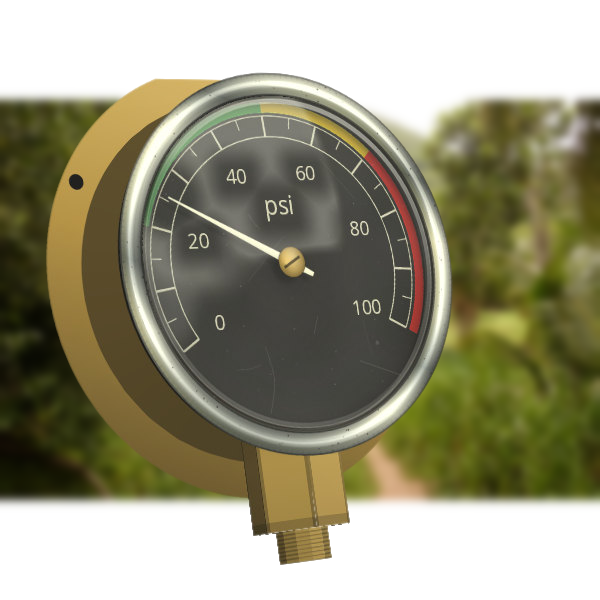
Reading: 25 psi
